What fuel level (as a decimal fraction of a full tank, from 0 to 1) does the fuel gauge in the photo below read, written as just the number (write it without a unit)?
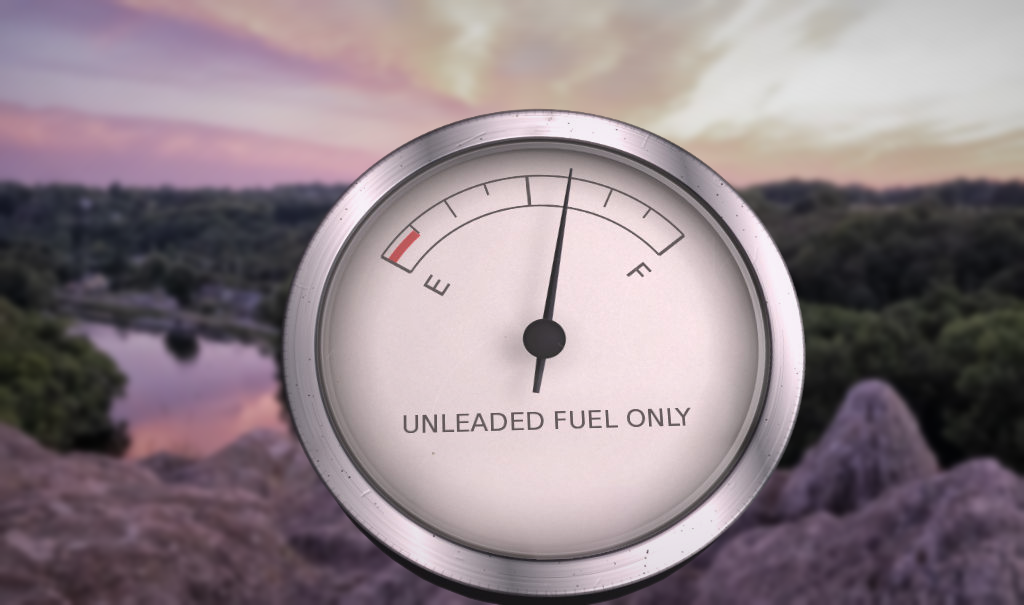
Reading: 0.625
